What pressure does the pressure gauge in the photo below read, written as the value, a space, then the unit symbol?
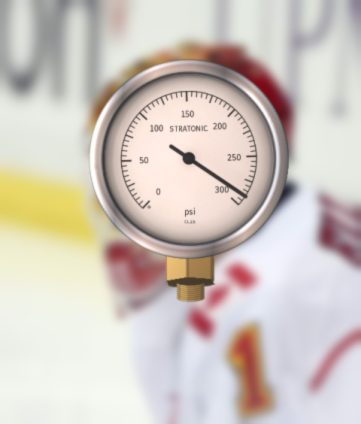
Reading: 290 psi
